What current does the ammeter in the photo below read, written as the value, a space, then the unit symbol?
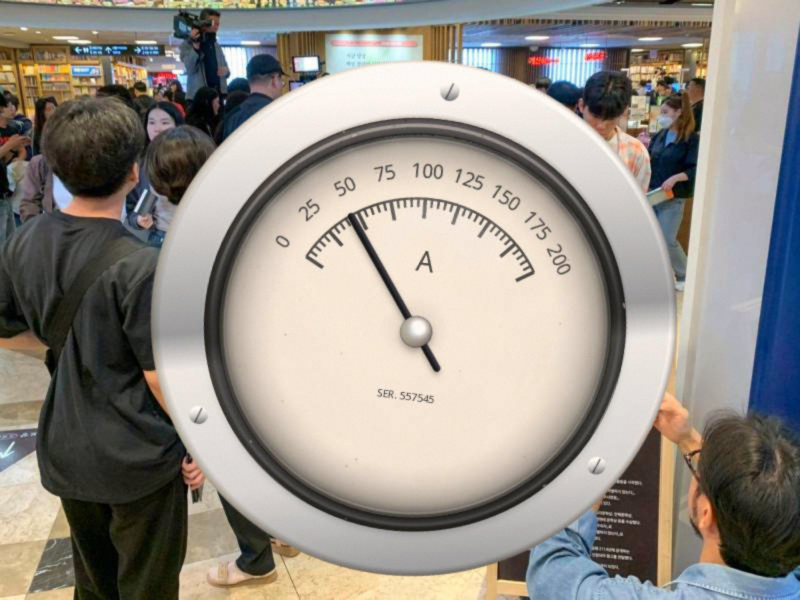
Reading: 45 A
